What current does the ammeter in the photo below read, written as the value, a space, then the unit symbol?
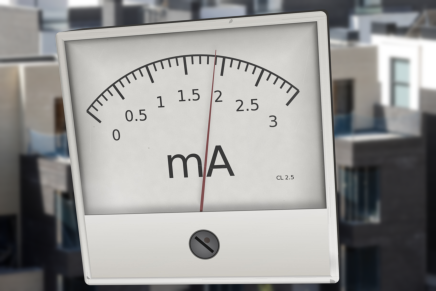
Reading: 1.9 mA
